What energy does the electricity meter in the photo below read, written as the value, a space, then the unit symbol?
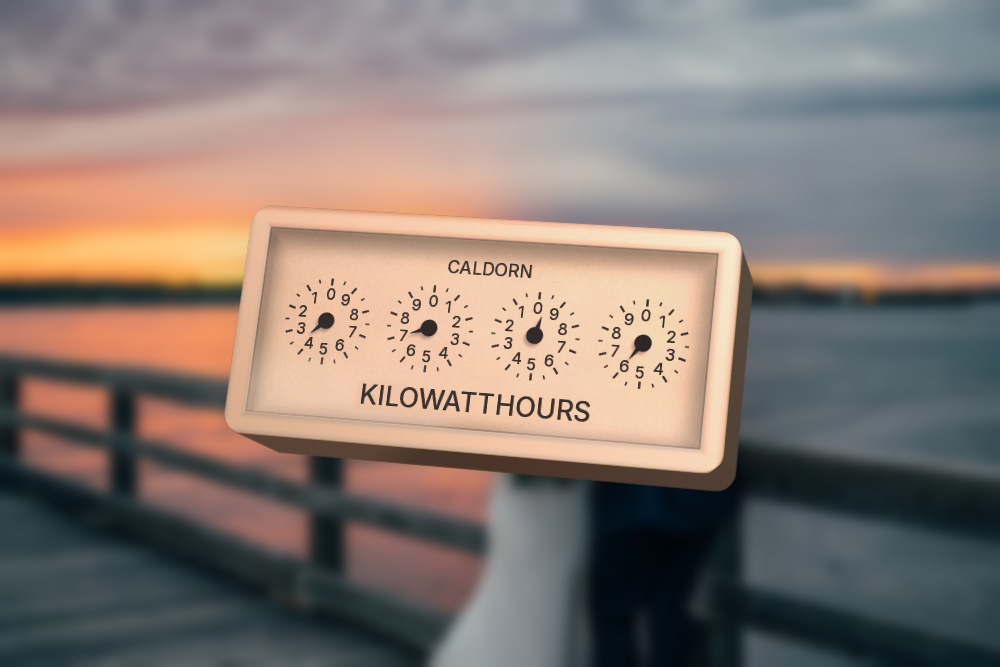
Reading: 3696 kWh
